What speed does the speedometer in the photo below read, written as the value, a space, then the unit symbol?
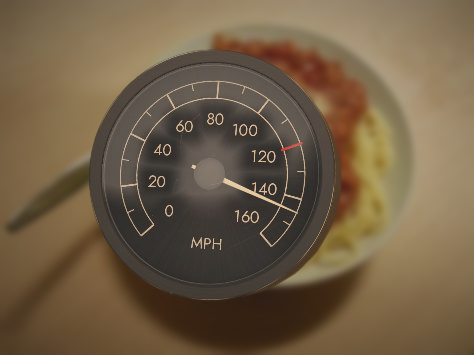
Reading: 145 mph
